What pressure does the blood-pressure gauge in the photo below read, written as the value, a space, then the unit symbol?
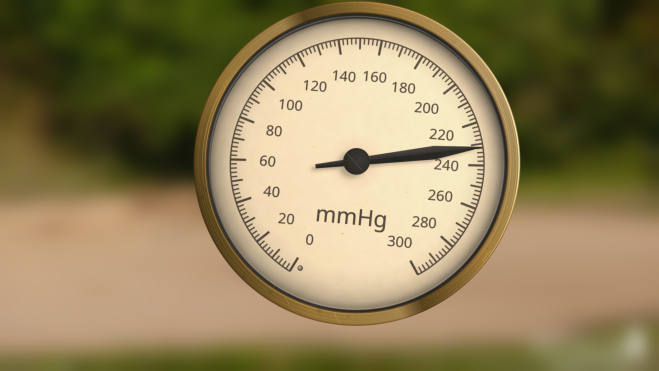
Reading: 232 mmHg
